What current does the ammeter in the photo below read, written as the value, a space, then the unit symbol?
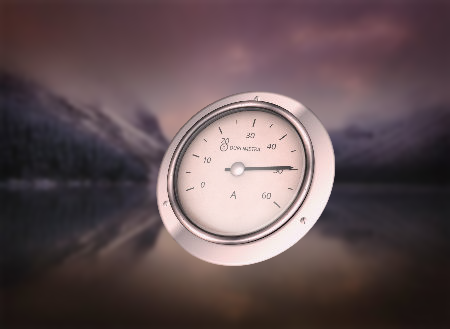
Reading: 50 A
